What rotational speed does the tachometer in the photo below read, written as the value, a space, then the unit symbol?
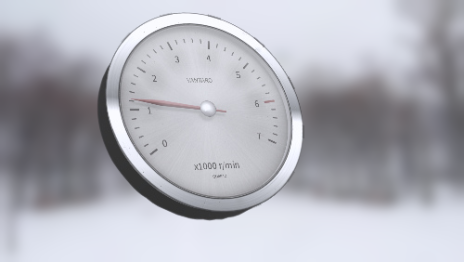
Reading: 1200 rpm
